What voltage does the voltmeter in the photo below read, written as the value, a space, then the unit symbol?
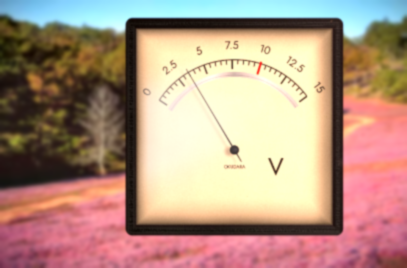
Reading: 3.5 V
